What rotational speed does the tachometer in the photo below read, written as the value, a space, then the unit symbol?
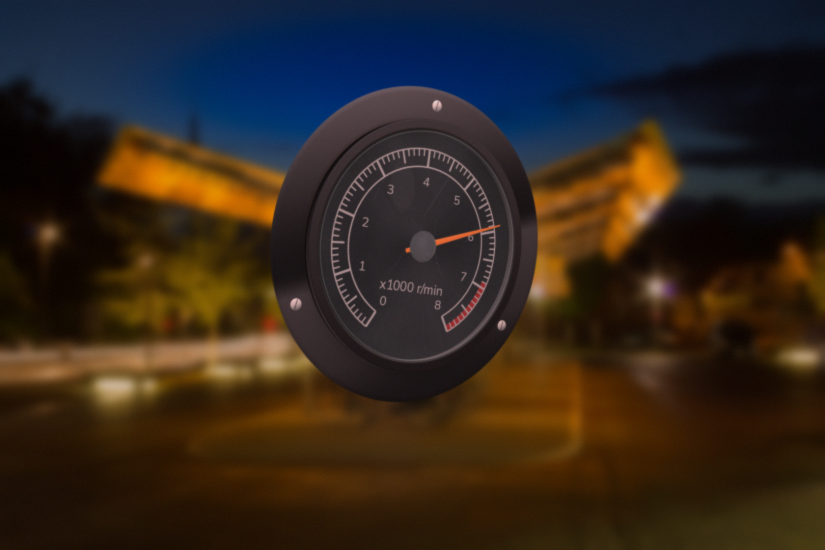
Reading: 5900 rpm
